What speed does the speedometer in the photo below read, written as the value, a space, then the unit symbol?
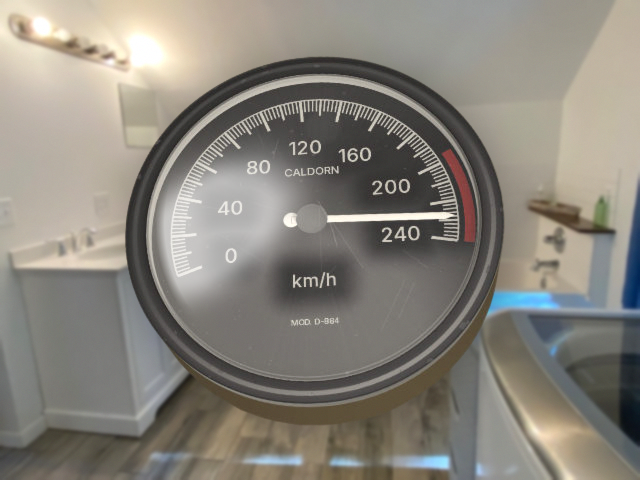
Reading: 230 km/h
